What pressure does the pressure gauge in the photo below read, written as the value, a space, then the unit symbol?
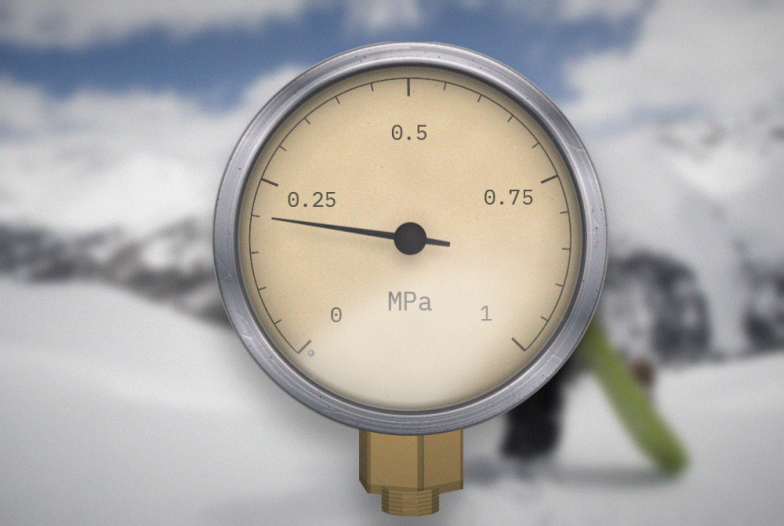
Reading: 0.2 MPa
